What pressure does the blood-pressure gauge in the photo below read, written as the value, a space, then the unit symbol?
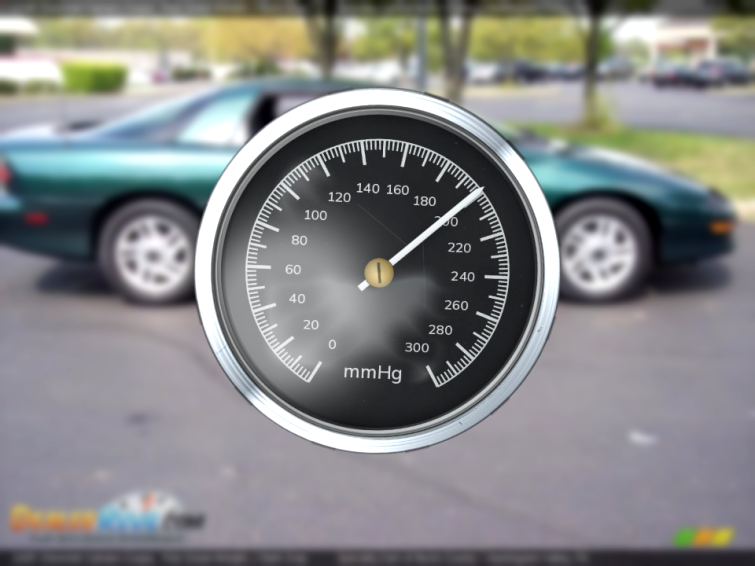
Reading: 198 mmHg
